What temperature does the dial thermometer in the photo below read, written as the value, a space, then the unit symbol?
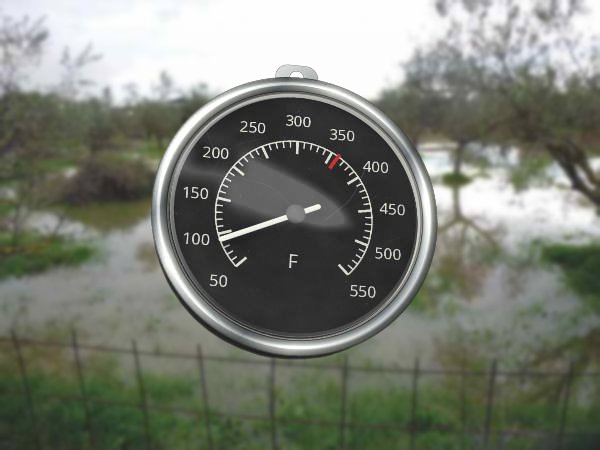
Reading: 90 °F
